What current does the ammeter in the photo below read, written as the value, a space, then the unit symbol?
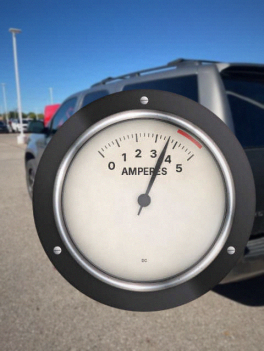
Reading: 3.6 A
